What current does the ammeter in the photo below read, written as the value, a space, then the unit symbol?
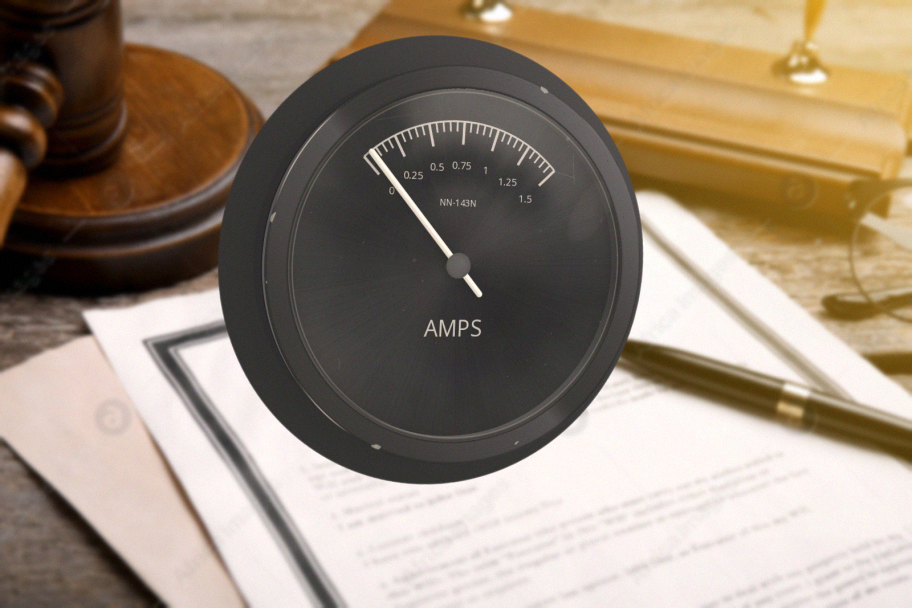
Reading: 0.05 A
